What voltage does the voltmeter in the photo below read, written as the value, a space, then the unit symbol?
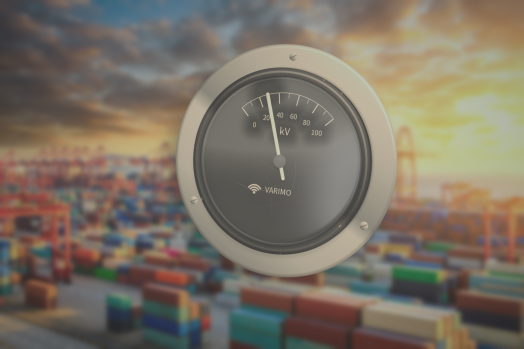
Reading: 30 kV
